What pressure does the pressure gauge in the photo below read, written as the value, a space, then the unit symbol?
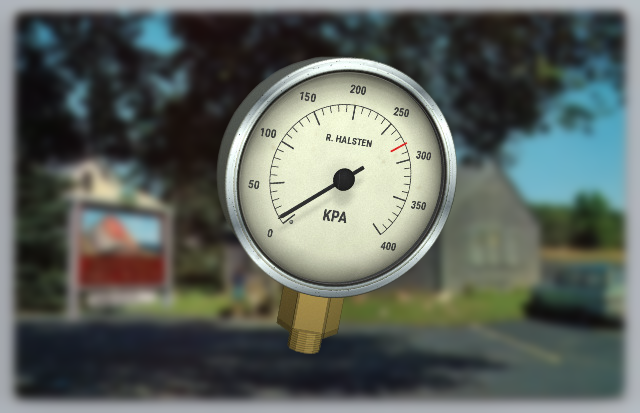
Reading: 10 kPa
